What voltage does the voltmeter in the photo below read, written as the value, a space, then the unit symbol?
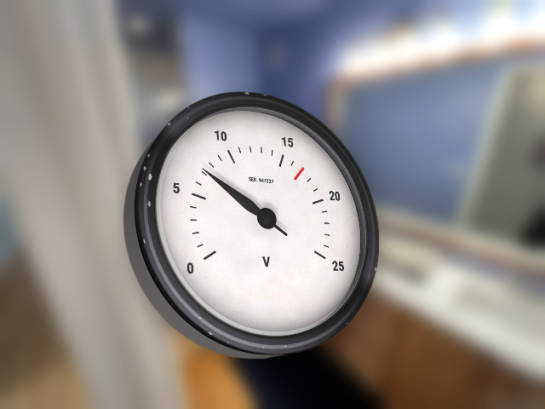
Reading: 7 V
